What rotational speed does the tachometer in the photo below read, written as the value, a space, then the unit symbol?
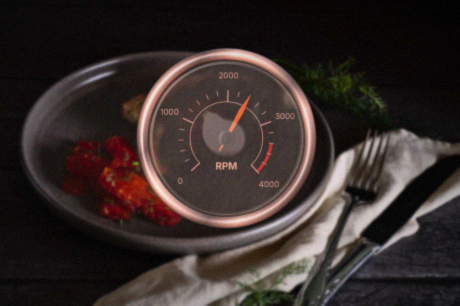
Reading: 2400 rpm
